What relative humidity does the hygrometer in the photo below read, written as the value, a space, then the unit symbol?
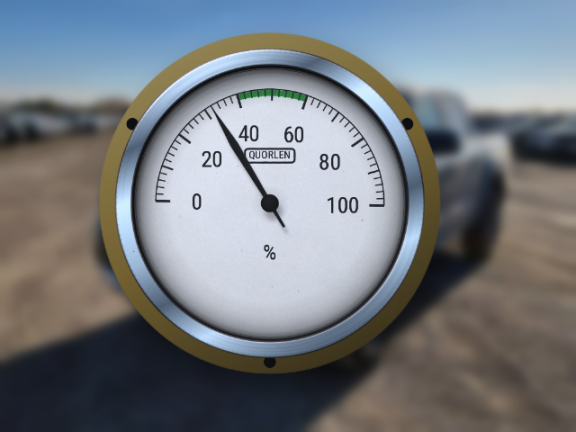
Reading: 32 %
